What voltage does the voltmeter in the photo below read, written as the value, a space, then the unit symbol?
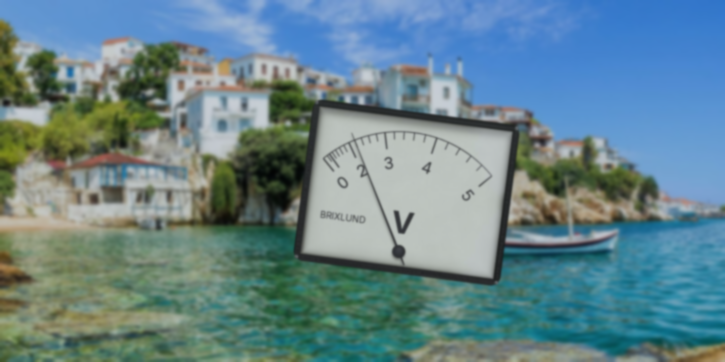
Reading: 2.2 V
